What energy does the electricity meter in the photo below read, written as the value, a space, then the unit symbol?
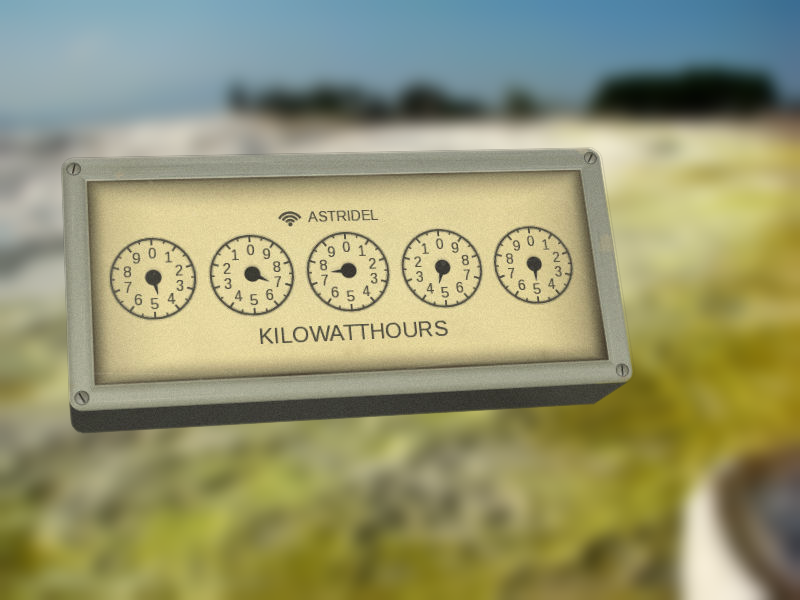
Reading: 46745 kWh
